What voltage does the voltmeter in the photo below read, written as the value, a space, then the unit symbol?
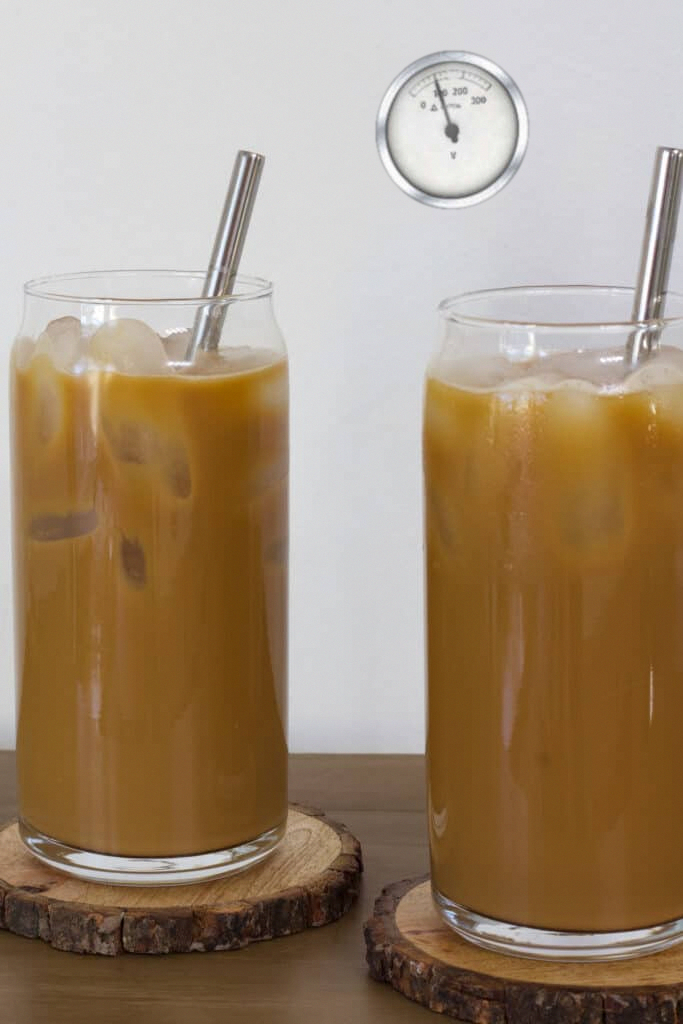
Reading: 100 V
